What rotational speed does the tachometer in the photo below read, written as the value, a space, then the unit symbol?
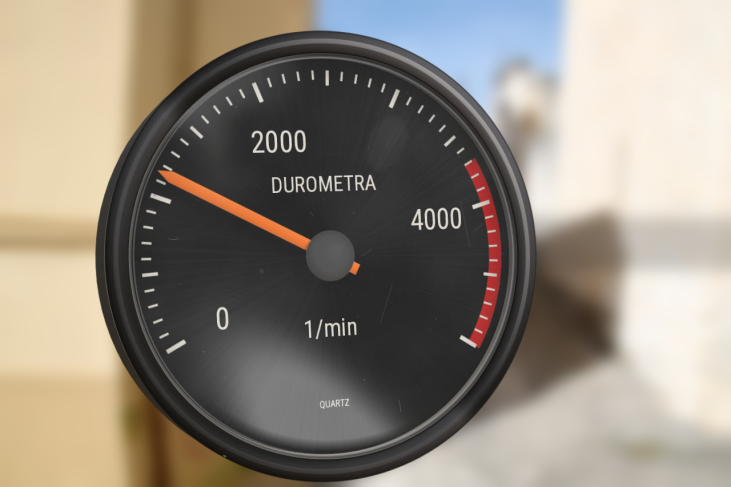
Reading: 1150 rpm
